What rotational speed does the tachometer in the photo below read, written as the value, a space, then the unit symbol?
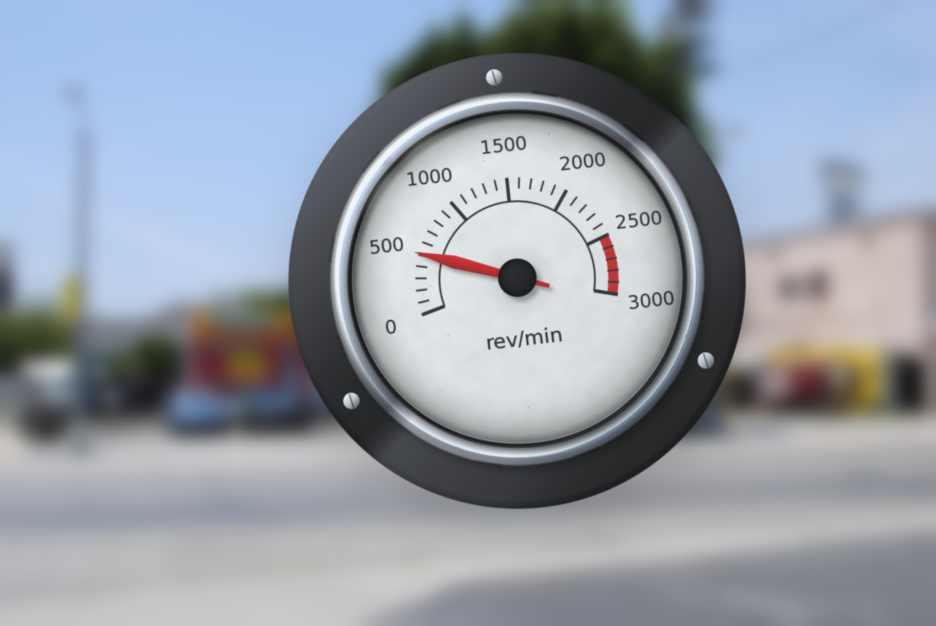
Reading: 500 rpm
